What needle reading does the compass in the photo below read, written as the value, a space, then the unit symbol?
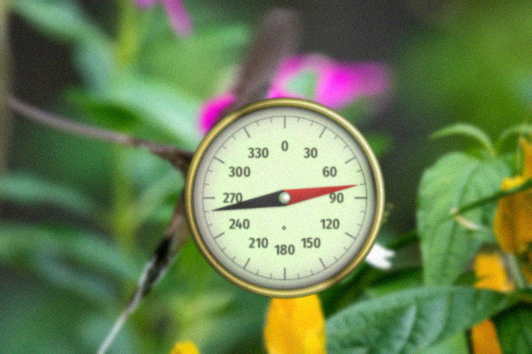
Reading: 80 °
